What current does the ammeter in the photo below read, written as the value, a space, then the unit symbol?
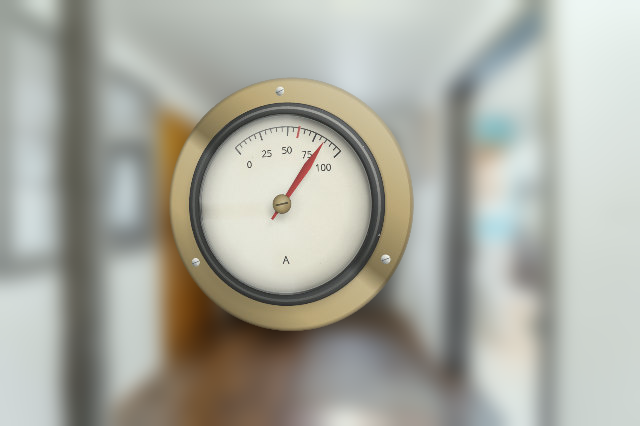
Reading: 85 A
